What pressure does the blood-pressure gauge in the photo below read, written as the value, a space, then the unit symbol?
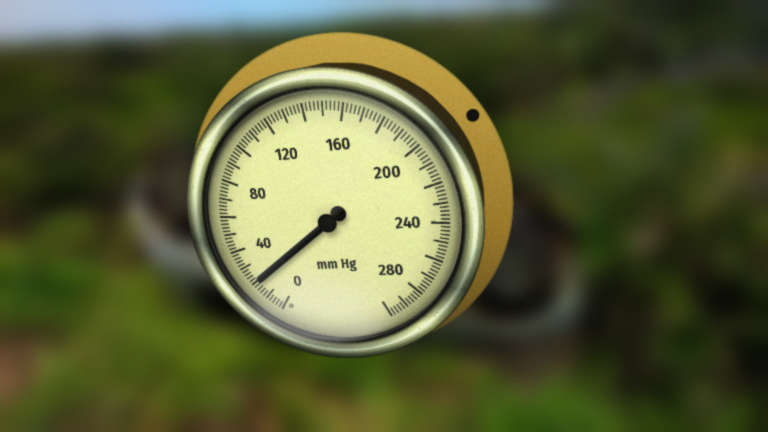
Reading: 20 mmHg
